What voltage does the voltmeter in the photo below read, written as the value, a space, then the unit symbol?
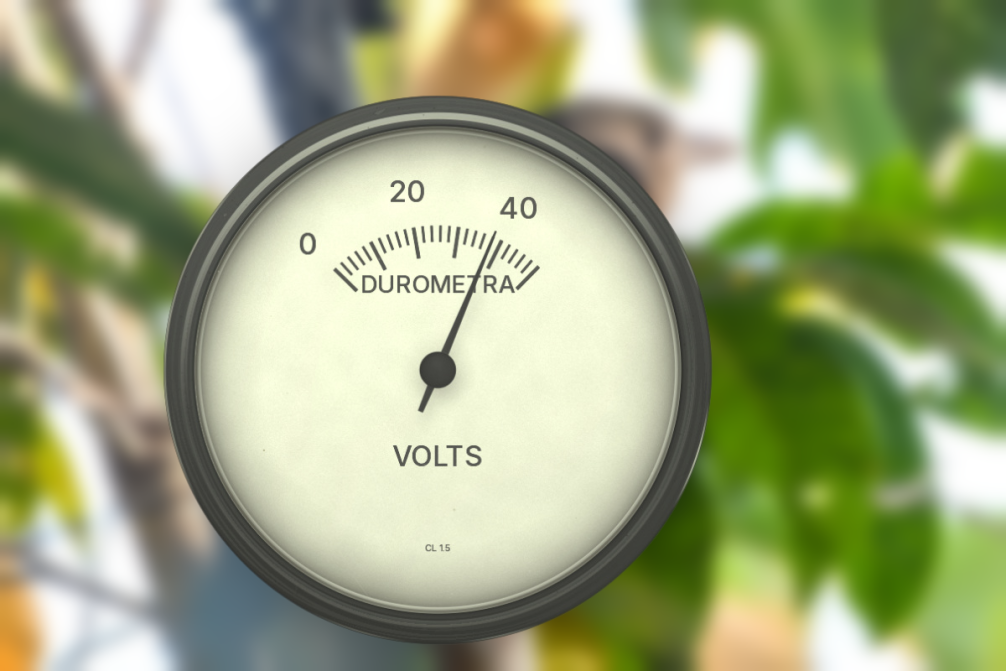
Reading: 38 V
